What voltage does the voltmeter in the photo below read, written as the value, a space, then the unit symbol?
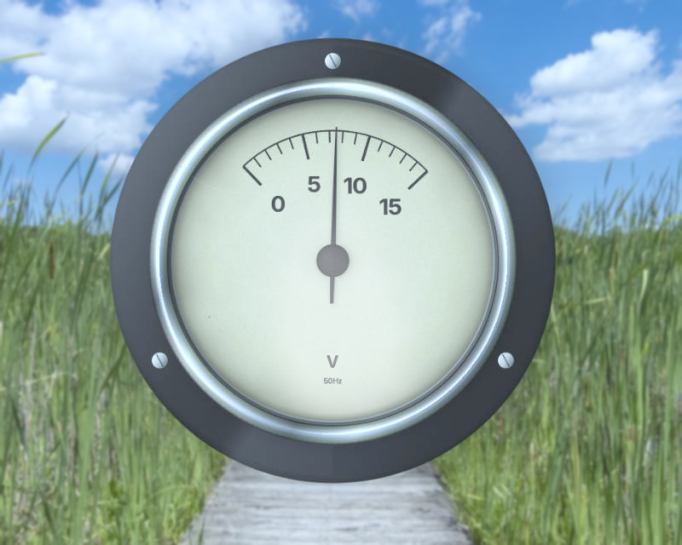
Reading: 7.5 V
